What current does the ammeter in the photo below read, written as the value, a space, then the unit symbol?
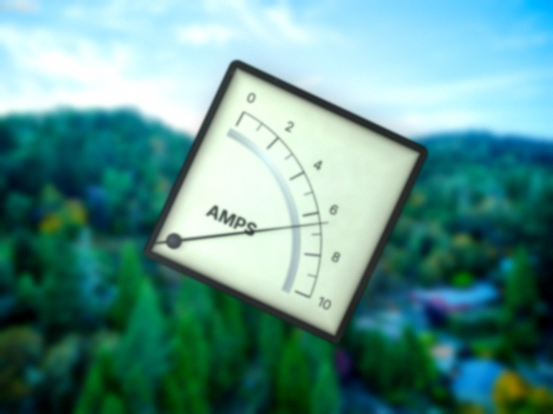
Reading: 6.5 A
